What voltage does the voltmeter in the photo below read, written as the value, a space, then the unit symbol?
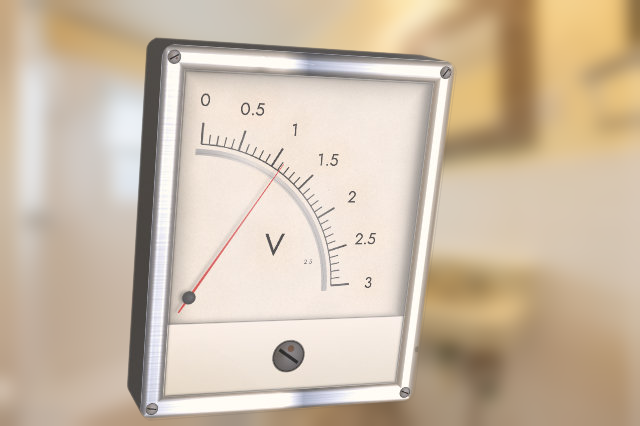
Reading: 1.1 V
